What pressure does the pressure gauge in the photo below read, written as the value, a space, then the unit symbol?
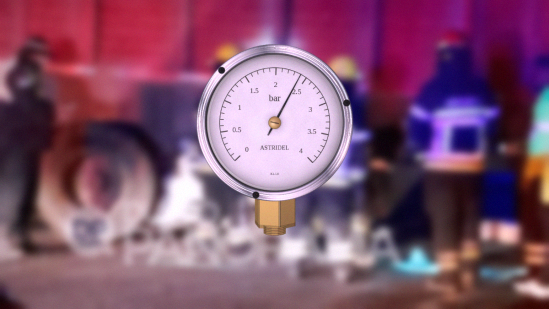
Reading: 2.4 bar
